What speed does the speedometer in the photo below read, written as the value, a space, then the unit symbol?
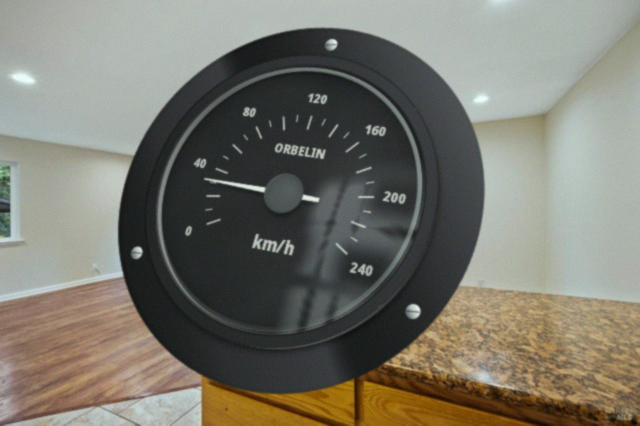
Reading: 30 km/h
